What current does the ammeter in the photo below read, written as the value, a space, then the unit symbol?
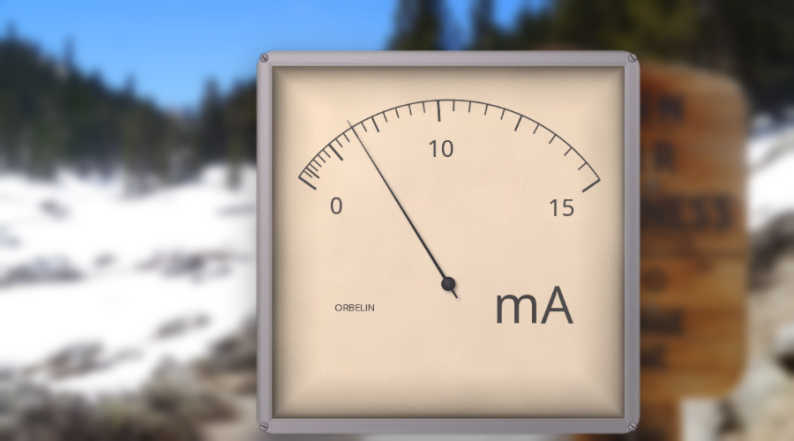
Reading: 6.5 mA
